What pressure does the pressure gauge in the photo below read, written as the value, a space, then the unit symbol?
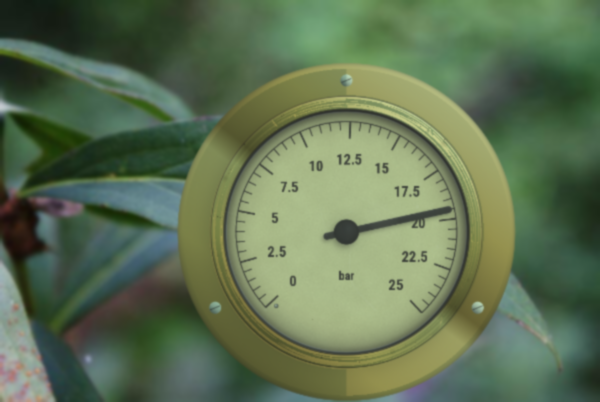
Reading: 19.5 bar
